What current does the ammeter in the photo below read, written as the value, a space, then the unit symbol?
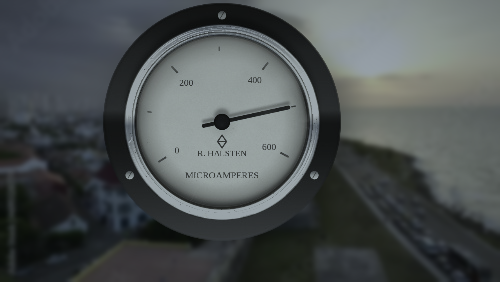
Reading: 500 µA
